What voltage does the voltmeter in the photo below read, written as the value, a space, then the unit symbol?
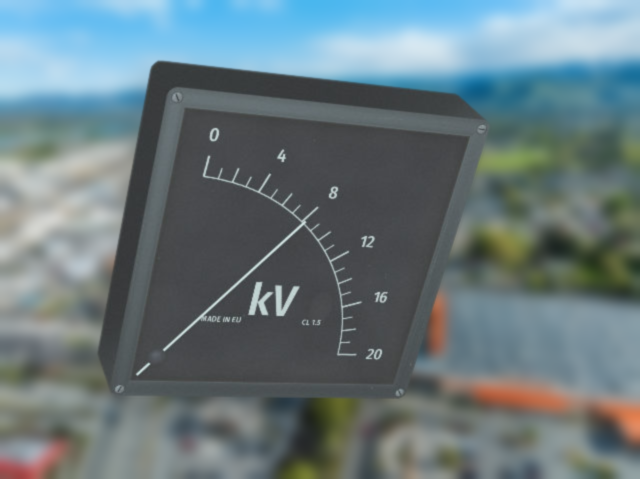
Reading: 8 kV
